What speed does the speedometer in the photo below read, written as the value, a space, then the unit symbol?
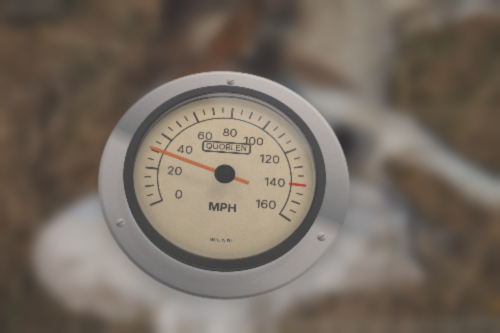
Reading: 30 mph
